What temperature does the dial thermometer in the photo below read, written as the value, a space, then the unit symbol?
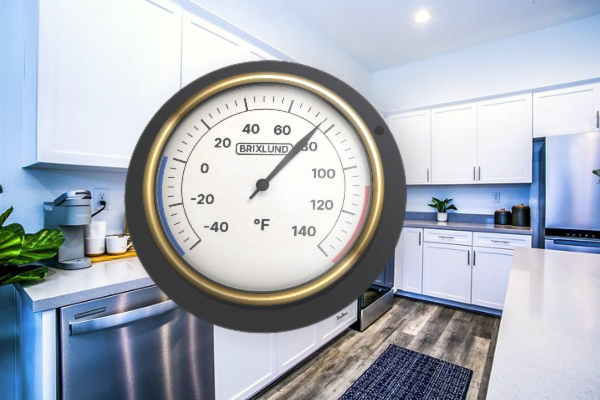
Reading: 76 °F
